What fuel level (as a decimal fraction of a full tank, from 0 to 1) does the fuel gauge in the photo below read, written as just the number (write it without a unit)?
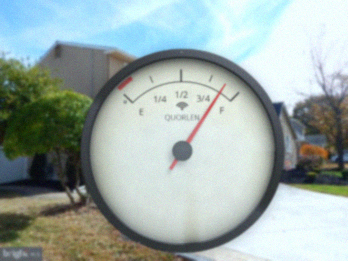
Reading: 0.875
